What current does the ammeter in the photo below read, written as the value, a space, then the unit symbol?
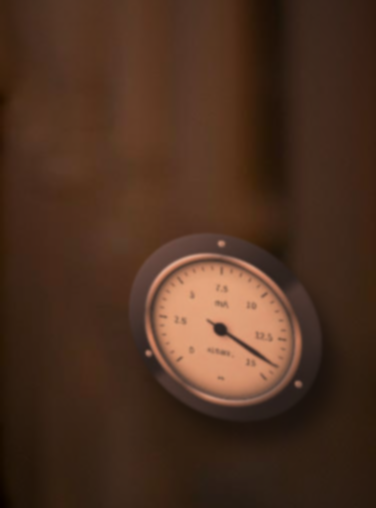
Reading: 14 mA
